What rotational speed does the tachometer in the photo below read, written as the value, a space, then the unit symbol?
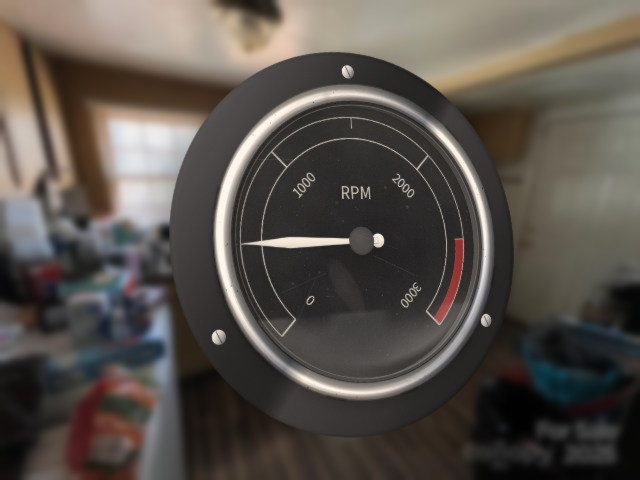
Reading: 500 rpm
